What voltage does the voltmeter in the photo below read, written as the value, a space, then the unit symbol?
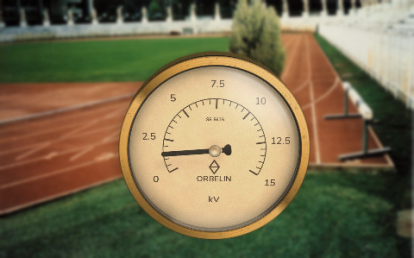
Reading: 1.5 kV
